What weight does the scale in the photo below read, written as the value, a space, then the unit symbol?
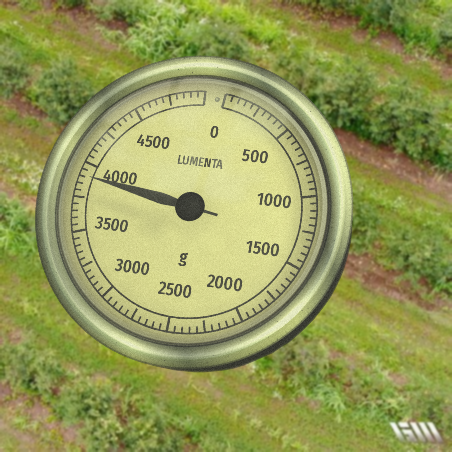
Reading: 3900 g
